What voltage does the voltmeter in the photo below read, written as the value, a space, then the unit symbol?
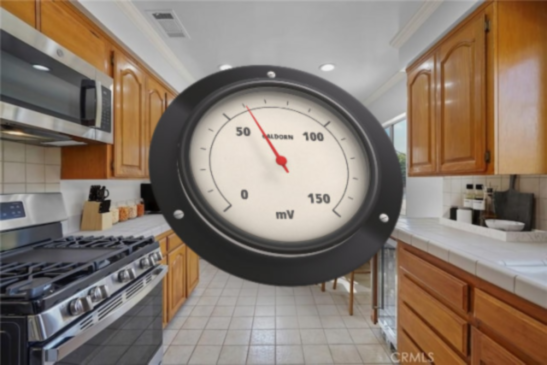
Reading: 60 mV
